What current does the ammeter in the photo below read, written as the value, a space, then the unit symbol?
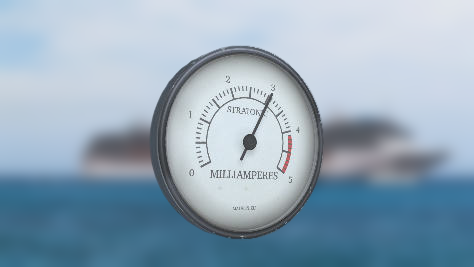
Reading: 3 mA
